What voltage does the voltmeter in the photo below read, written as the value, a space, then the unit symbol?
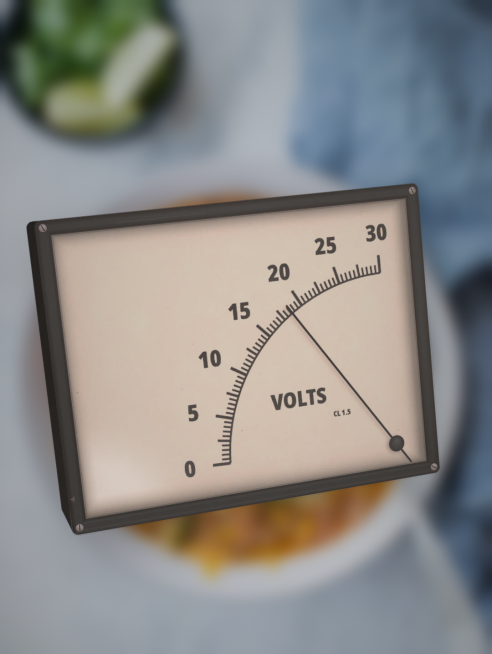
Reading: 18.5 V
